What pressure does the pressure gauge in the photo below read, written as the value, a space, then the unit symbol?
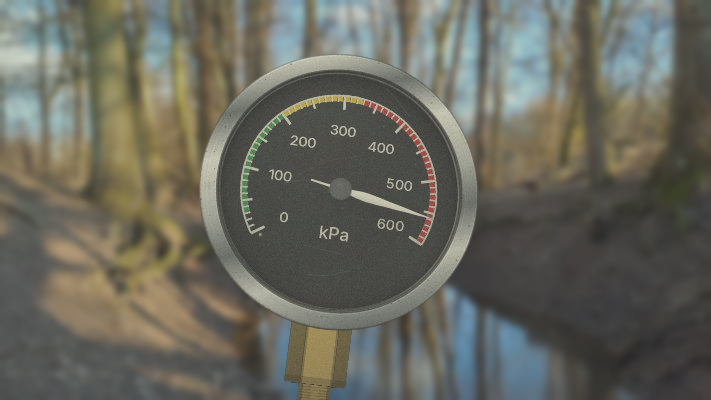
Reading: 560 kPa
